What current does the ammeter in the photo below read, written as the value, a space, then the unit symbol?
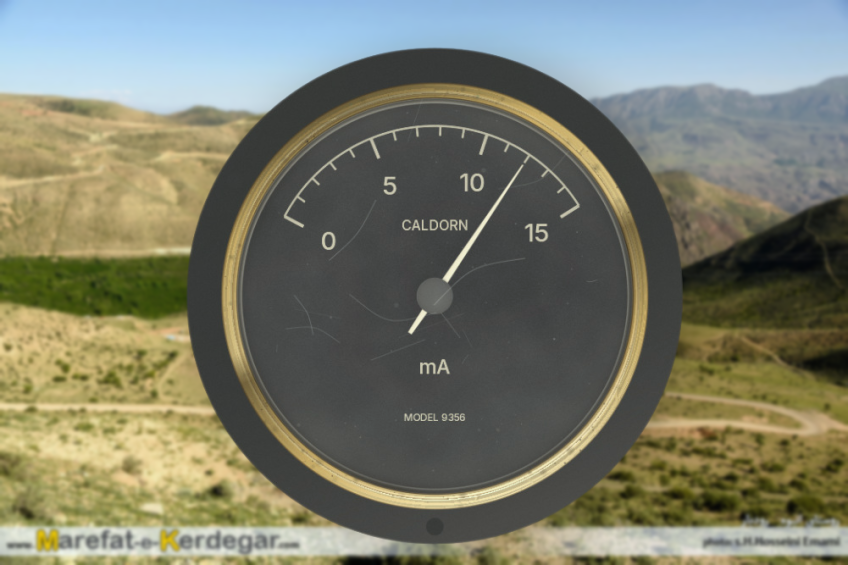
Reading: 12 mA
